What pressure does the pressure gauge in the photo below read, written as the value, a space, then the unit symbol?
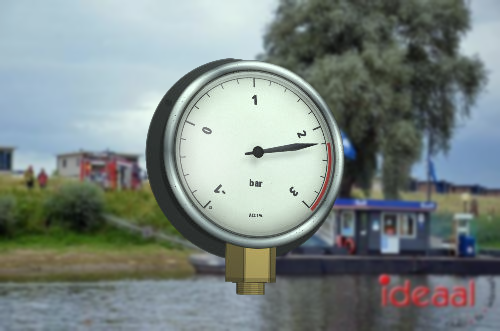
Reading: 2.2 bar
